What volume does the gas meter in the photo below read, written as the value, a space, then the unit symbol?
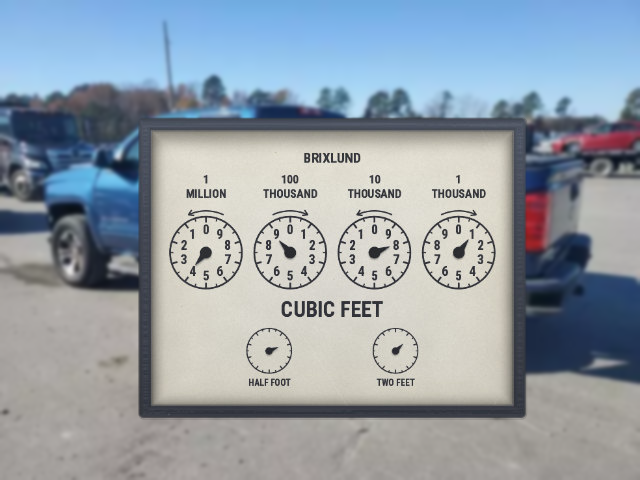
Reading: 388100 ft³
